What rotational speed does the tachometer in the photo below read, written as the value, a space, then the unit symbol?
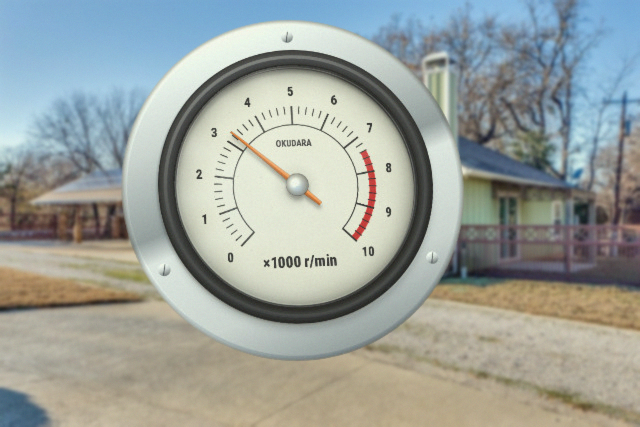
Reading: 3200 rpm
